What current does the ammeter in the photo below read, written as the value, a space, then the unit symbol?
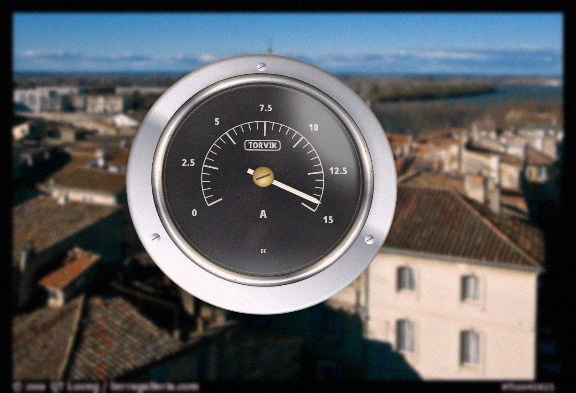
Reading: 14.5 A
